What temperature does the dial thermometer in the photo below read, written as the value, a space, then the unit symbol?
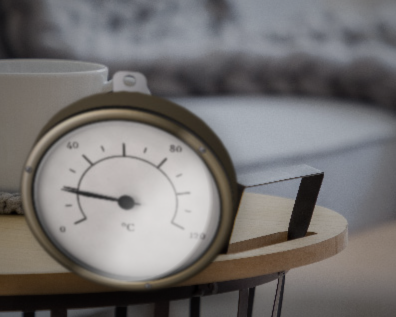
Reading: 20 °C
